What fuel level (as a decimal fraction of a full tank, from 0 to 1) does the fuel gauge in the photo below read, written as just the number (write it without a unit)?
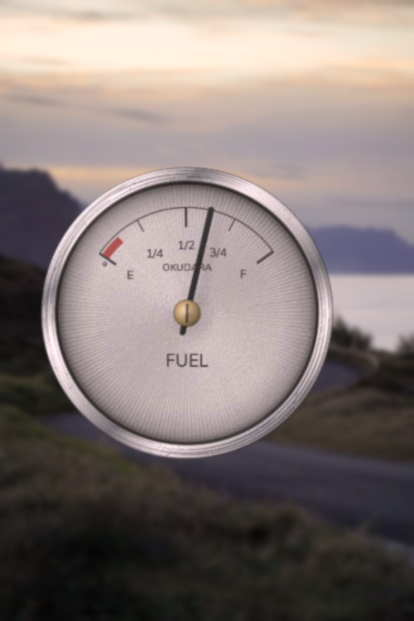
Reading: 0.625
